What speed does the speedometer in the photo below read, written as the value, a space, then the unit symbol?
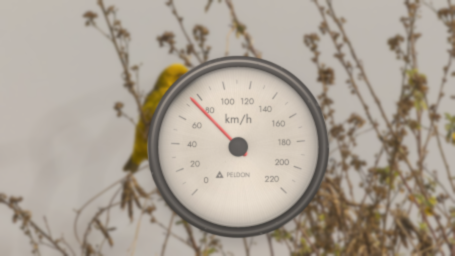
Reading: 75 km/h
